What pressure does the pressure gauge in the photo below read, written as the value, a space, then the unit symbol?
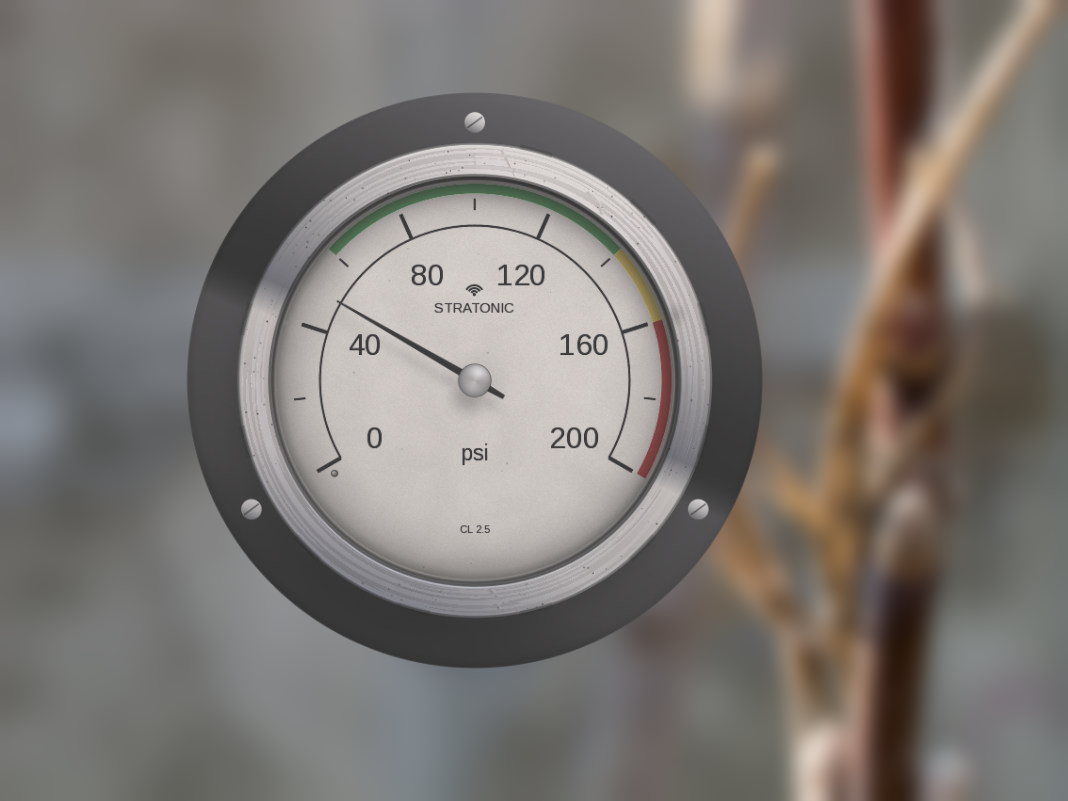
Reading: 50 psi
